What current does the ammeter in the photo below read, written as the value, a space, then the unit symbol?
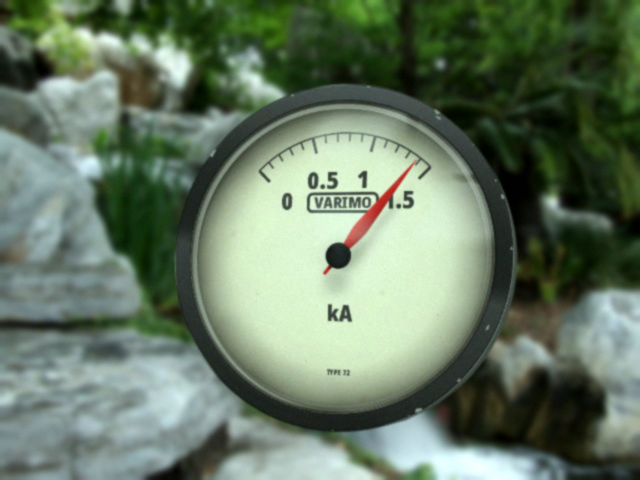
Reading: 1.4 kA
